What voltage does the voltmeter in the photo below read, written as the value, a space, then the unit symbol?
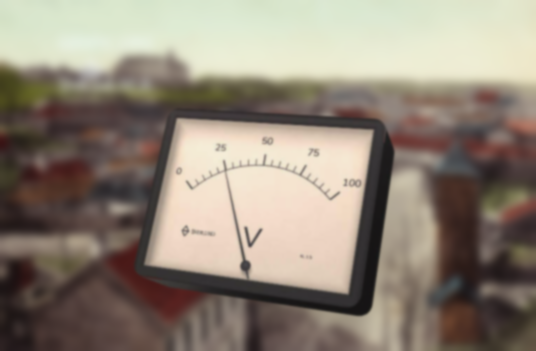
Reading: 25 V
